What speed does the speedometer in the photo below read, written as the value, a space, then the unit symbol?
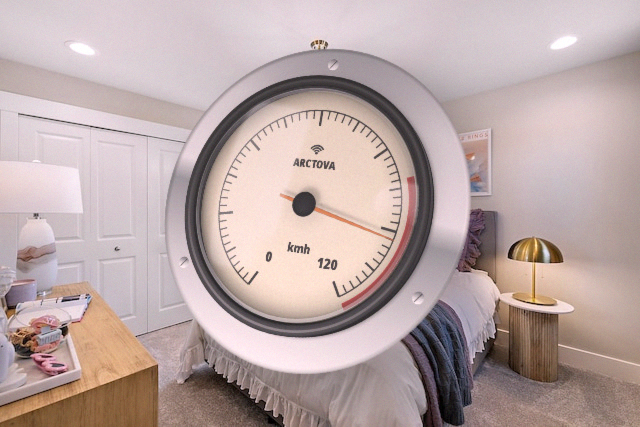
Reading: 102 km/h
